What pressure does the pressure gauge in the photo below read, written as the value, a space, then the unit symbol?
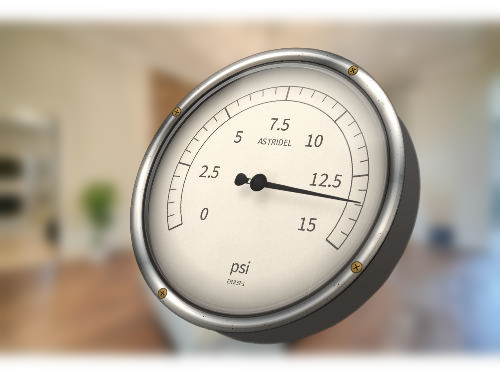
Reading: 13.5 psi
